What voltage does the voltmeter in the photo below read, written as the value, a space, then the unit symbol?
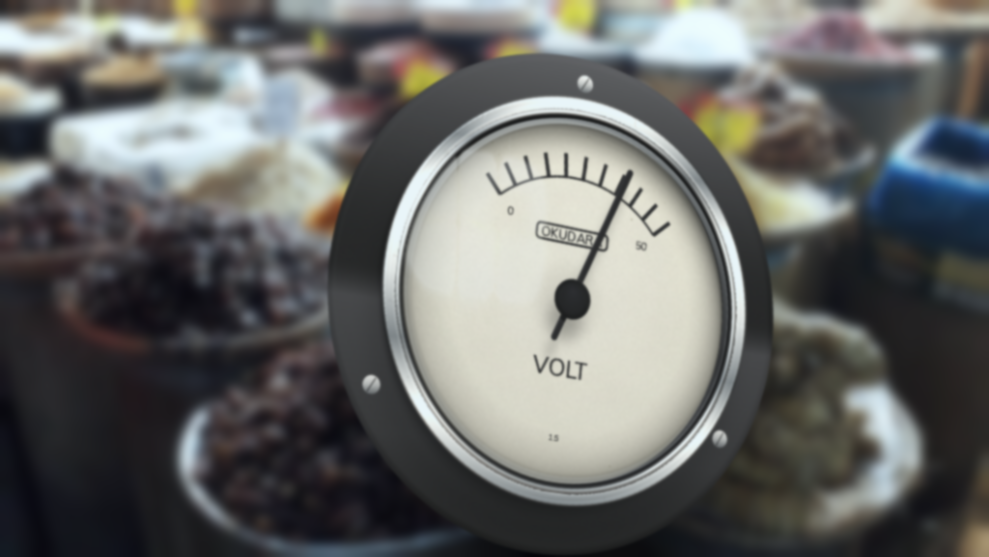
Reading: 35 V
